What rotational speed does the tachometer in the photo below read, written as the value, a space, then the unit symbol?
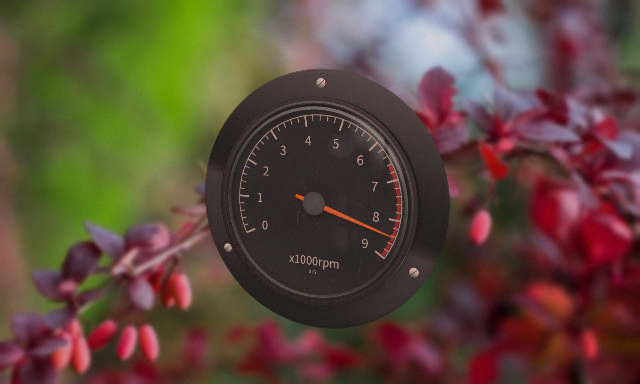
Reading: 8400 rpm
